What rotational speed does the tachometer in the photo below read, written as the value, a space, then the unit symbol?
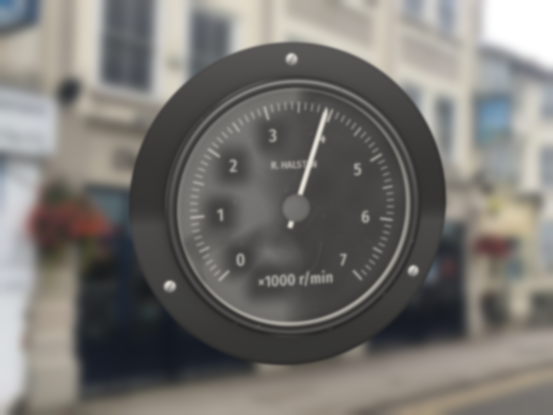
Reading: 3900 rpm
